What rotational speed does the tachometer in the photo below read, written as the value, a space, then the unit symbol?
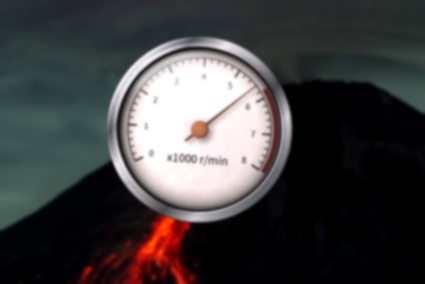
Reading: 5600 rpm
